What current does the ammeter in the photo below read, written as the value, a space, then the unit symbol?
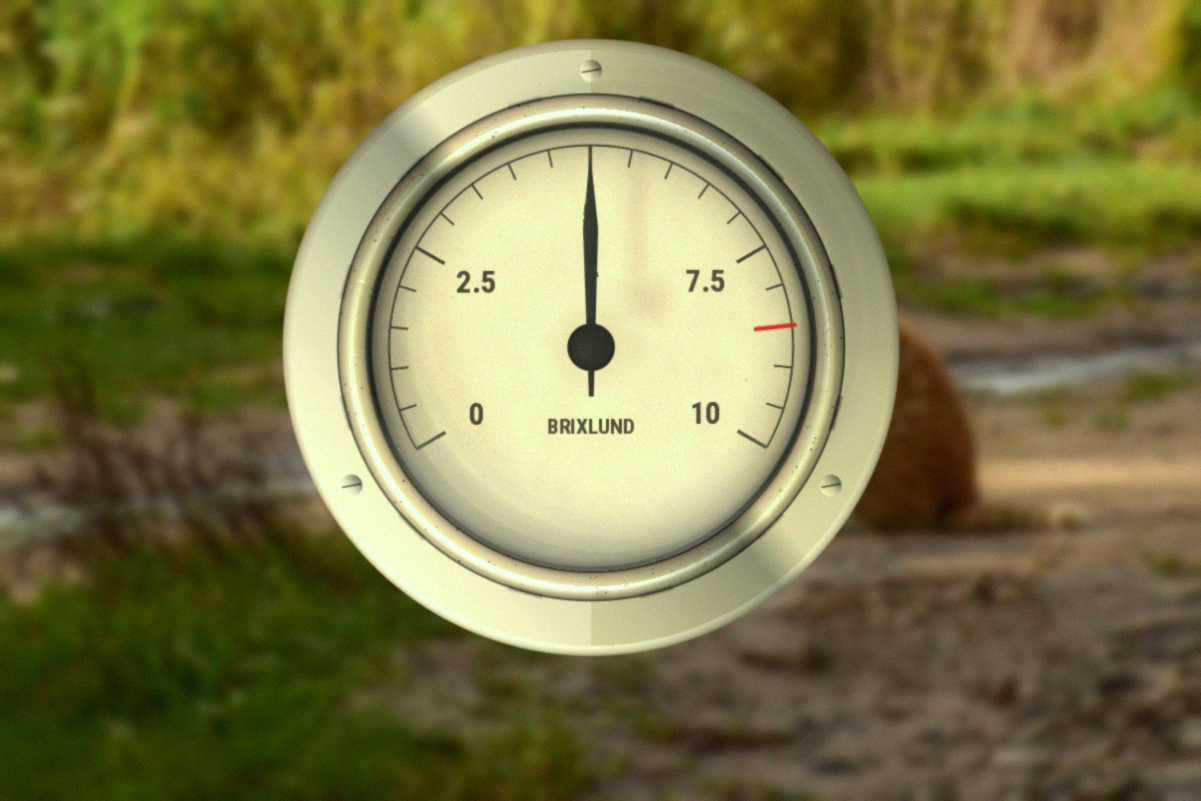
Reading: 5 A
